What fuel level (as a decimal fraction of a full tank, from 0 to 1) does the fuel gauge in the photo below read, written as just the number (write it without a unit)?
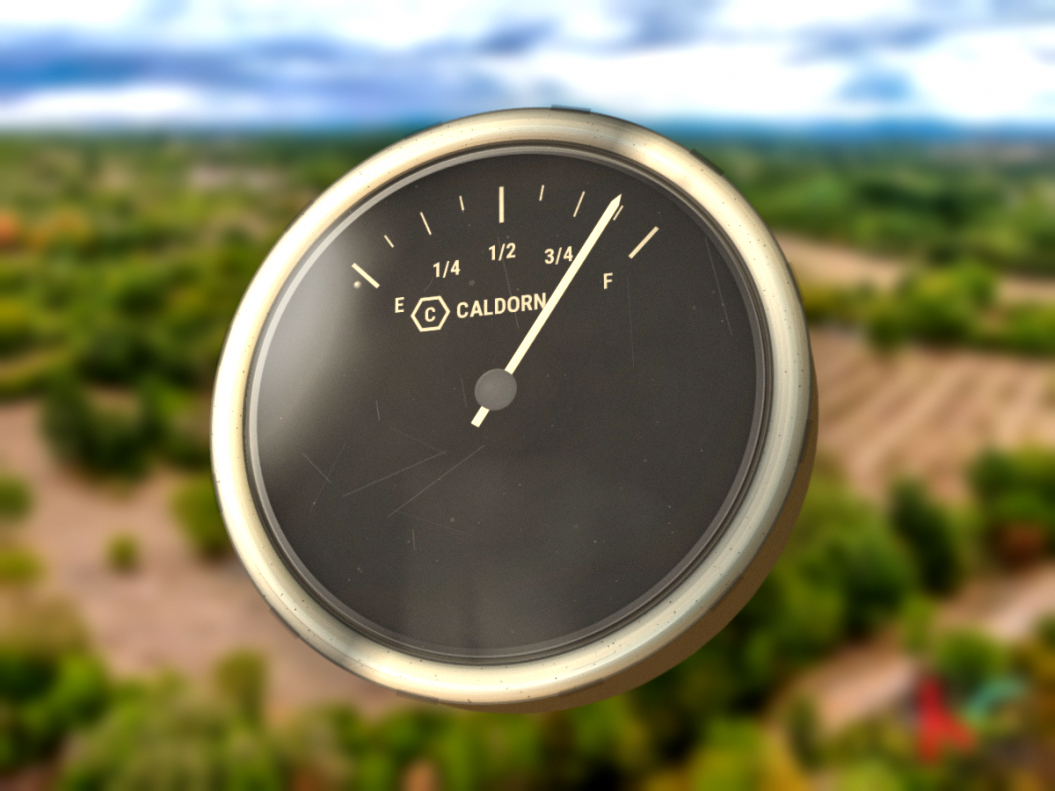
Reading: 0.875
